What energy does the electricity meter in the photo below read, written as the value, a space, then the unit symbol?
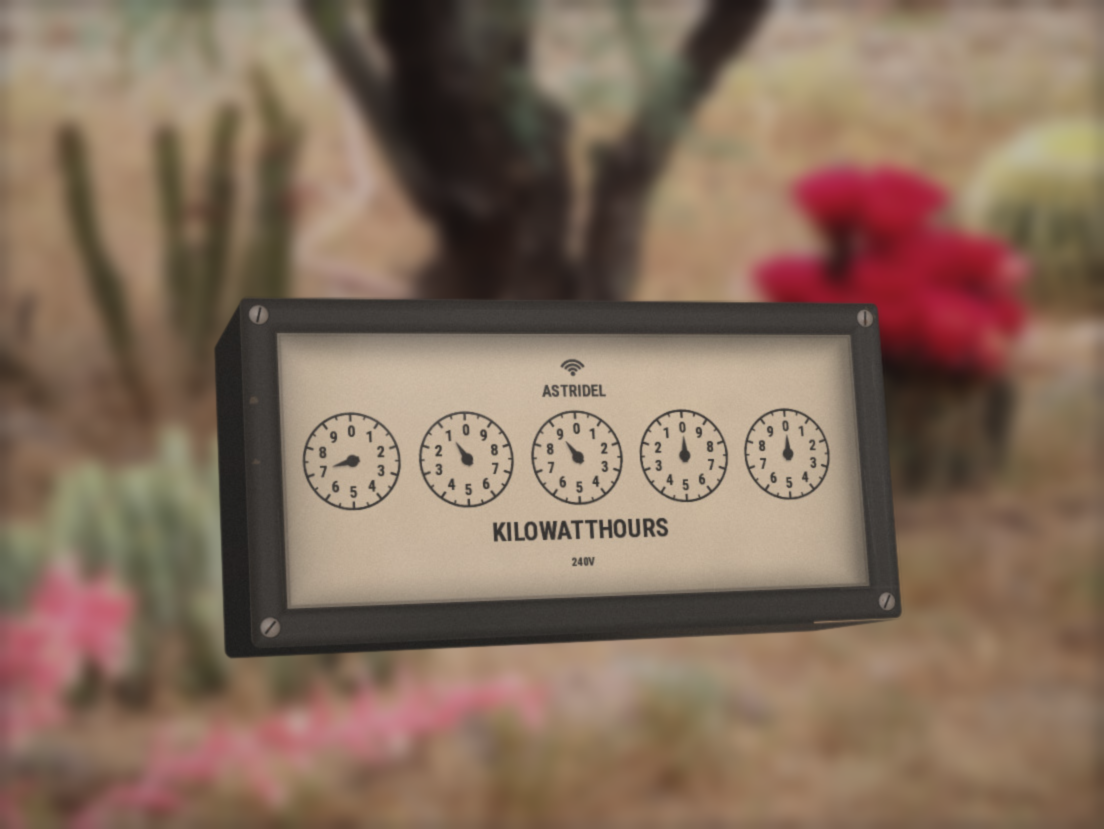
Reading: 70900 kWh
